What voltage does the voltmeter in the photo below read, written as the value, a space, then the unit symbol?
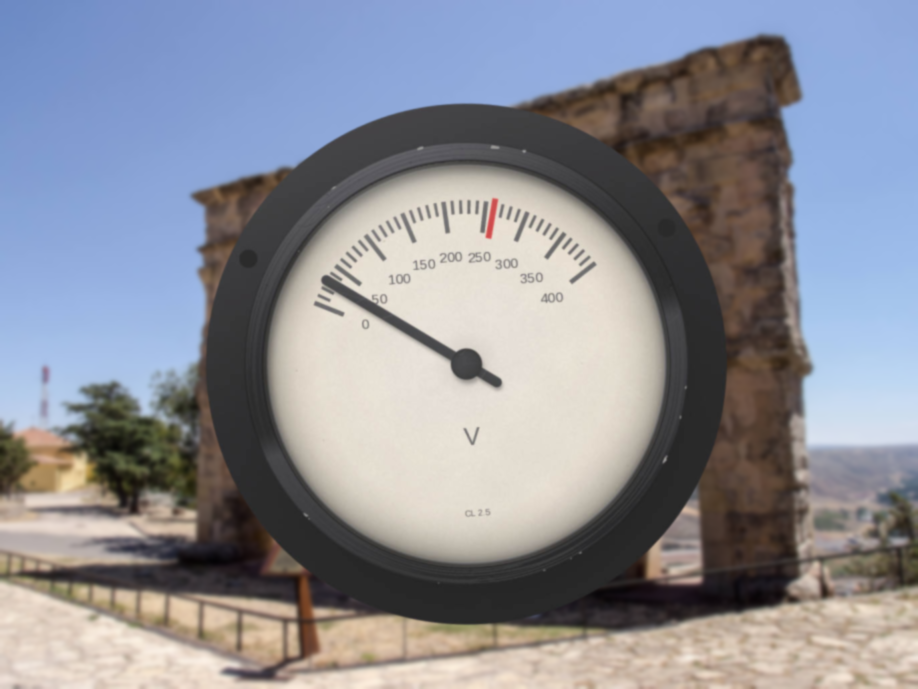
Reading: 30 V
